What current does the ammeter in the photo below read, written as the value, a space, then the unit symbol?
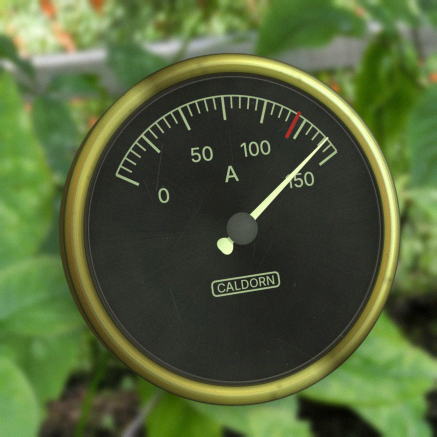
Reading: 140 A
